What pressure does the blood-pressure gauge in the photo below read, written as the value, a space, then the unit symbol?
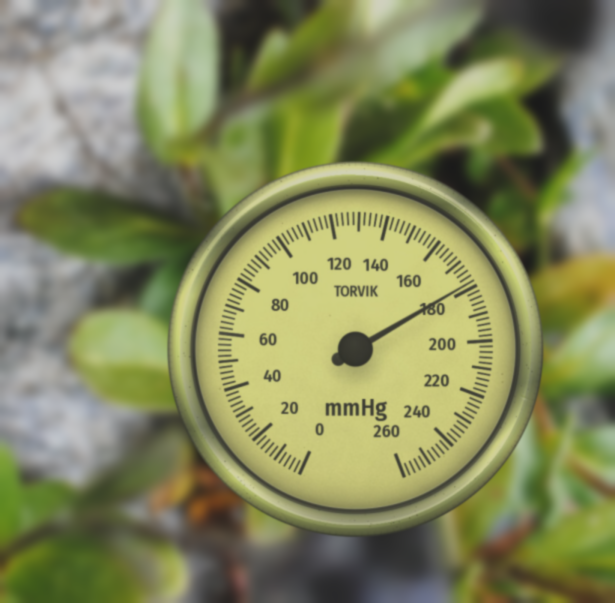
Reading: 178 mmHg
